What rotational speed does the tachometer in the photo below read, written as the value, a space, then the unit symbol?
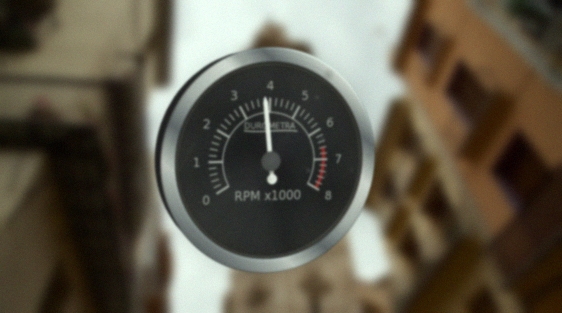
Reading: 3800 rpm
